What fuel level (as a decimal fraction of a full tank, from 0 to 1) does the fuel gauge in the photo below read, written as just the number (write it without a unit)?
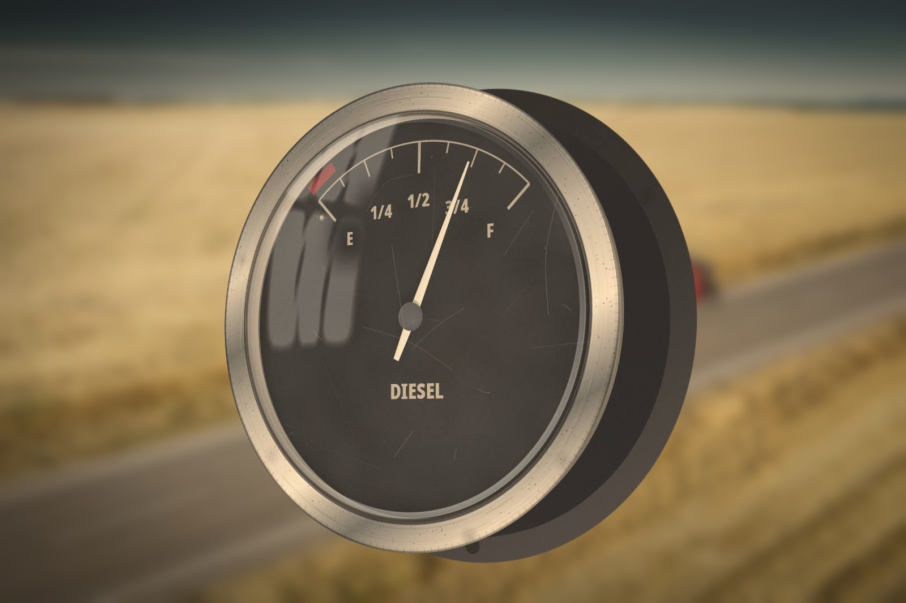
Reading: 0.75
